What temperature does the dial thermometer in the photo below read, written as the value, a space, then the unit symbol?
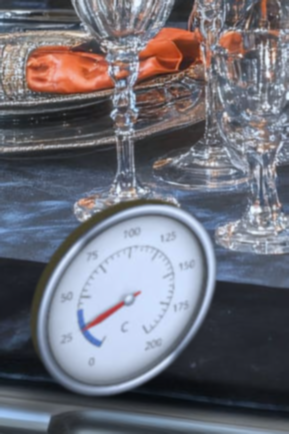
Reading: 25 °C
